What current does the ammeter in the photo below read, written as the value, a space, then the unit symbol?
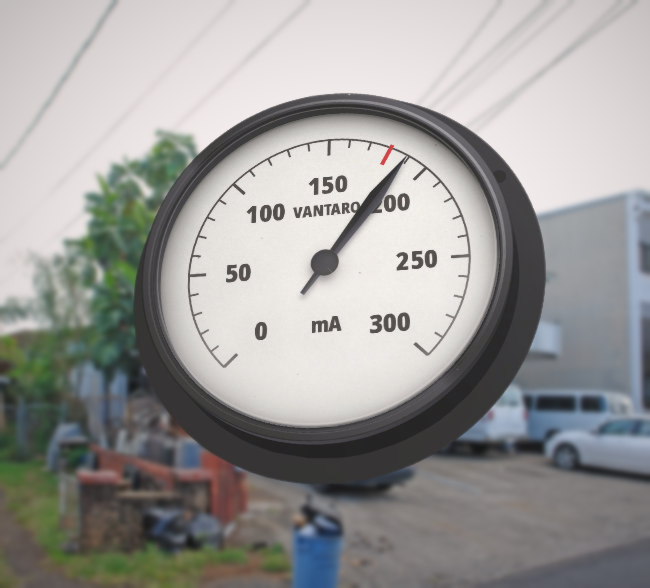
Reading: 190 mA
